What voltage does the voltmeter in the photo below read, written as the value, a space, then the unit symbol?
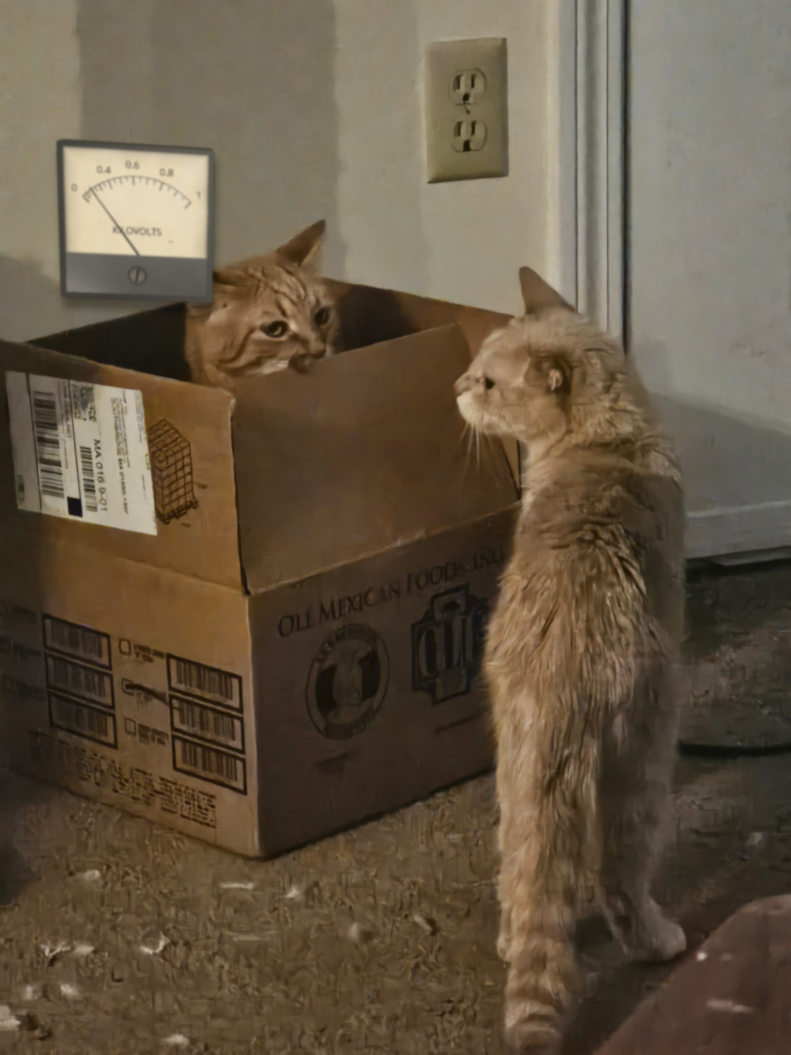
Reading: 0.2 kV
